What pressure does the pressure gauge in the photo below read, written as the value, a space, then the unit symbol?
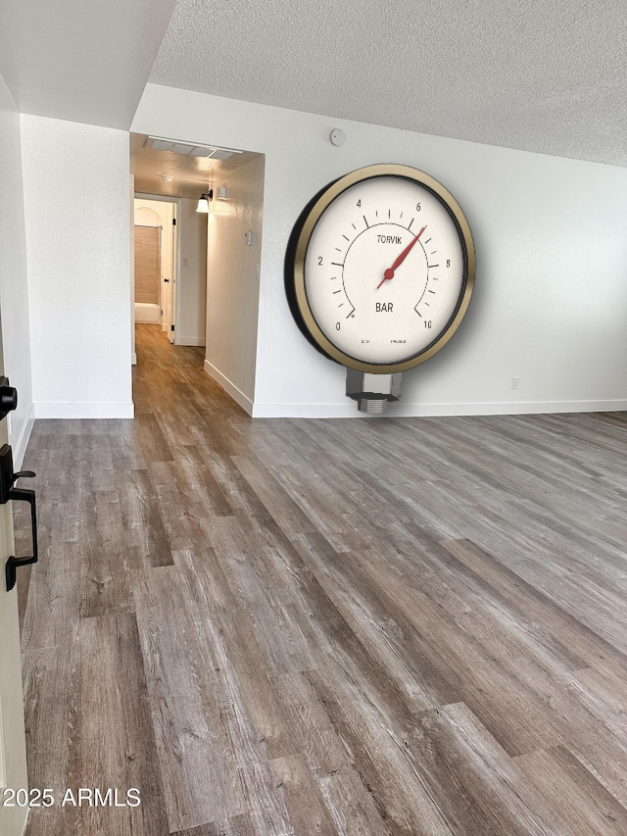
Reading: 6.5 bar
